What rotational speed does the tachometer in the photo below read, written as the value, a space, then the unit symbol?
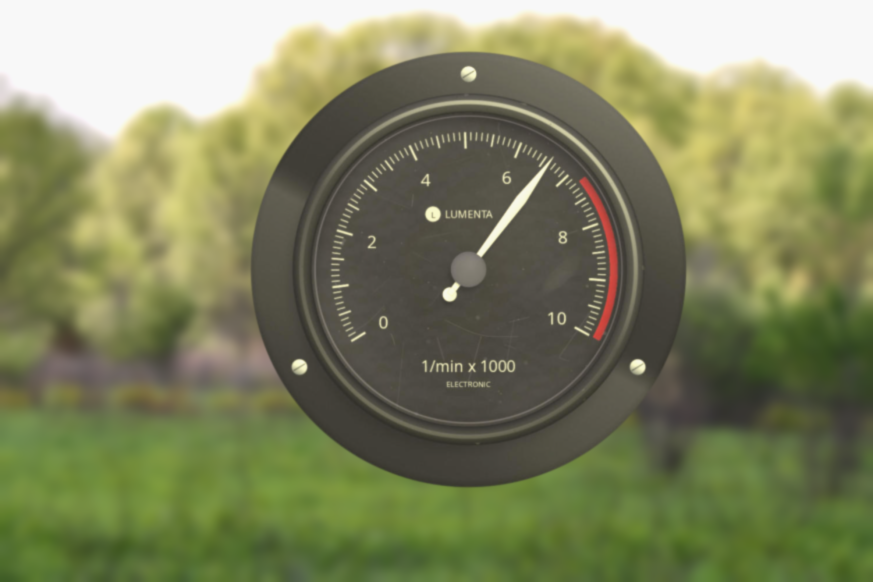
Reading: 6600 rpm
